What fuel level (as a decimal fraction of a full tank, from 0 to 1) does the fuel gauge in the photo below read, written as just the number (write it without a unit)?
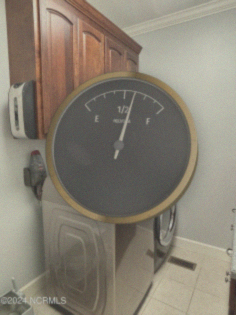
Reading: 0.625
